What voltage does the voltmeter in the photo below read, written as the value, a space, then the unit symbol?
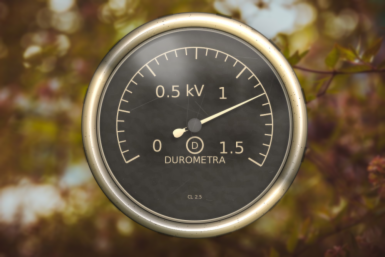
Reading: 1.15 kV
